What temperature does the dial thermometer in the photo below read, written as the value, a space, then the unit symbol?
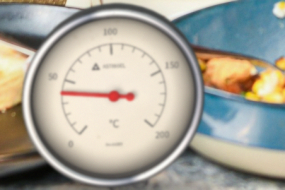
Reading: 40 °C
